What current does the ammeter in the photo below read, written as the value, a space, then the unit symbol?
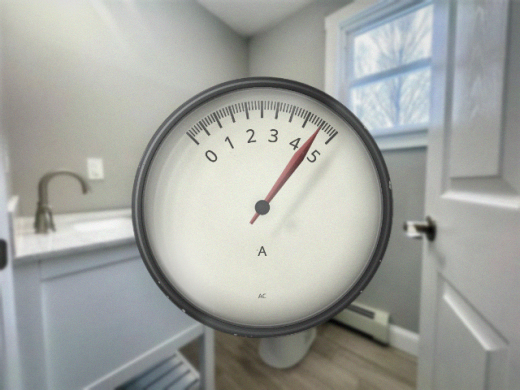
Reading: 4.5 A
